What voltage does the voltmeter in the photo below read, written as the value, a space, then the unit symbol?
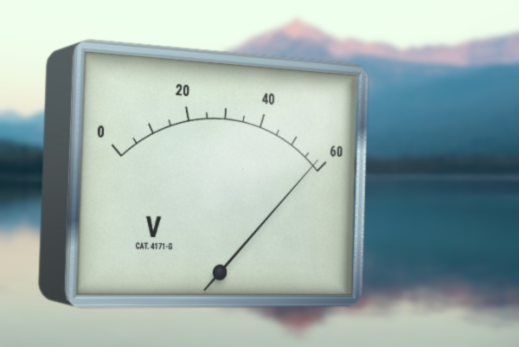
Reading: 57.5 V
